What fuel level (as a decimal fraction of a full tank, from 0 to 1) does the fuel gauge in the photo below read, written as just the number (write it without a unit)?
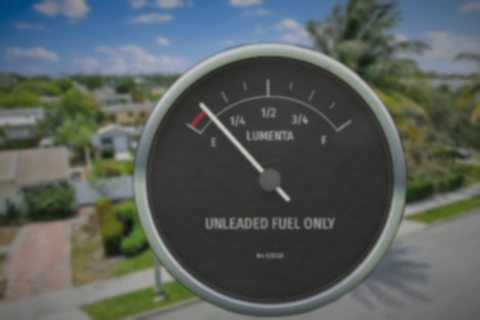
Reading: 0.125
